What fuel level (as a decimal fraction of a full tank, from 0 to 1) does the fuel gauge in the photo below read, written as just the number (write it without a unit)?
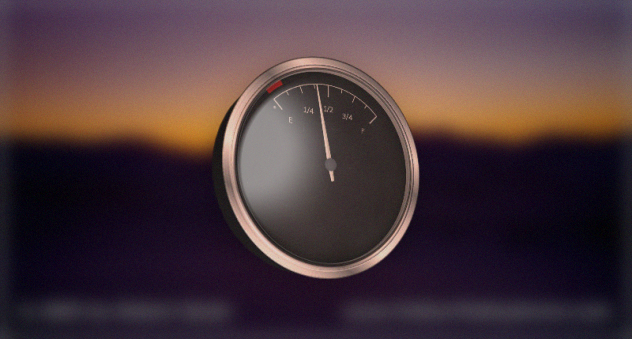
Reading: 0.375
